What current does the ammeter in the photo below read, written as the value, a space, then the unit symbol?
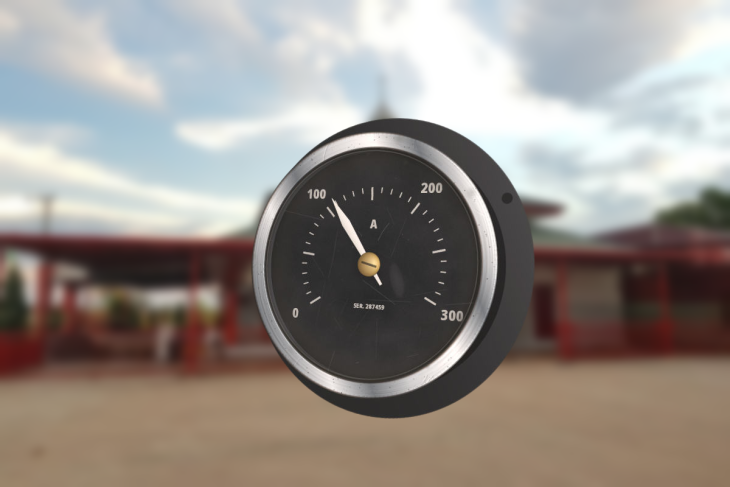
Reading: 110 A
